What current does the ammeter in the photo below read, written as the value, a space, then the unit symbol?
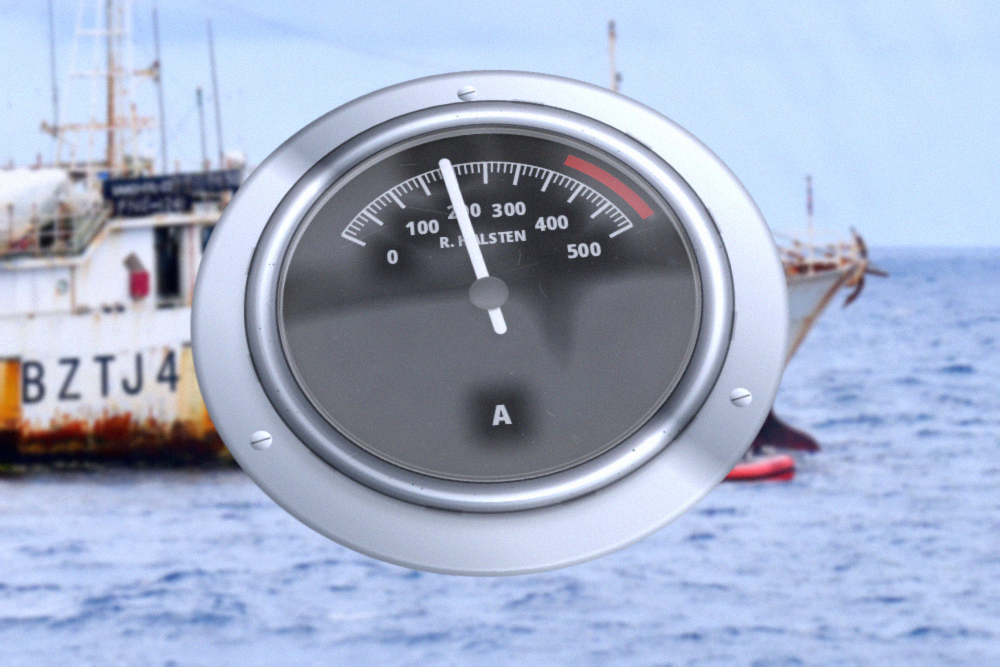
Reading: 190 A
